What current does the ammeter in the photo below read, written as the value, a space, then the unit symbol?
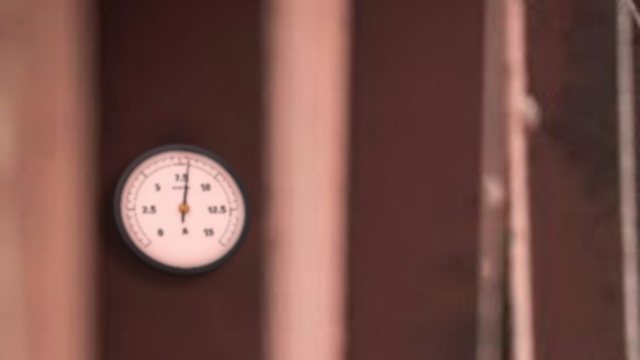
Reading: 8 A
